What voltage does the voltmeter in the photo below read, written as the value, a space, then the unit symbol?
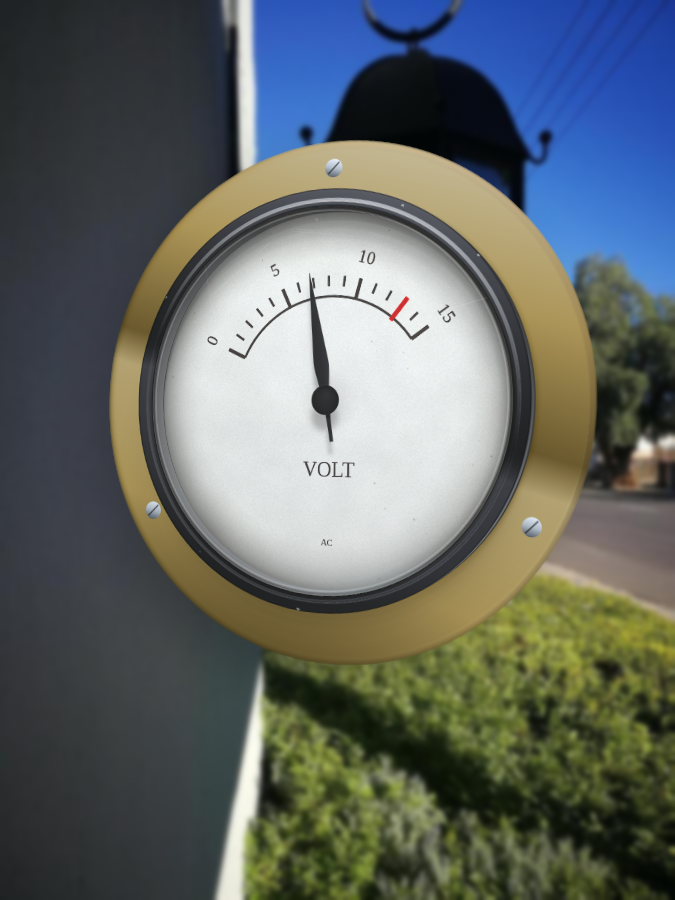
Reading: 7 V
